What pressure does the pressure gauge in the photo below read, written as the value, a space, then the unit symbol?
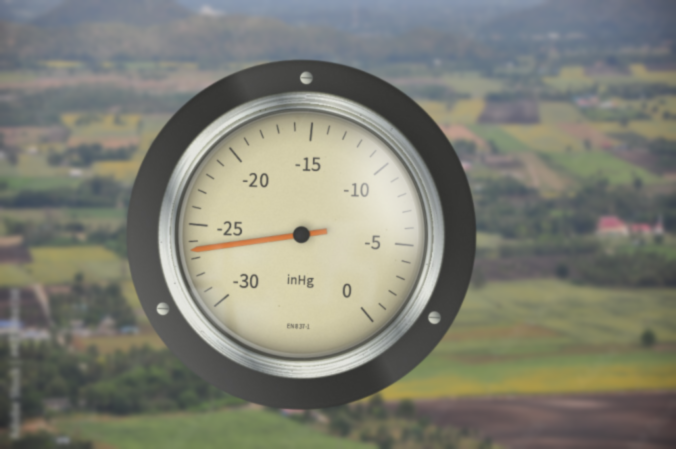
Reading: -26.5 inHg
